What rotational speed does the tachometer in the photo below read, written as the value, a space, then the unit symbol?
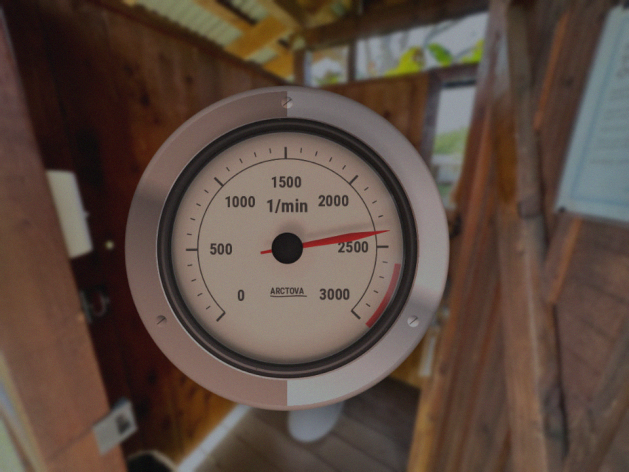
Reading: 2400 rpm
